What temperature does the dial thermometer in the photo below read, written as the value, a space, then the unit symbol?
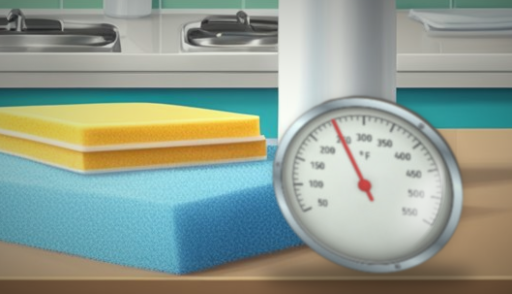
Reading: 250 °F
